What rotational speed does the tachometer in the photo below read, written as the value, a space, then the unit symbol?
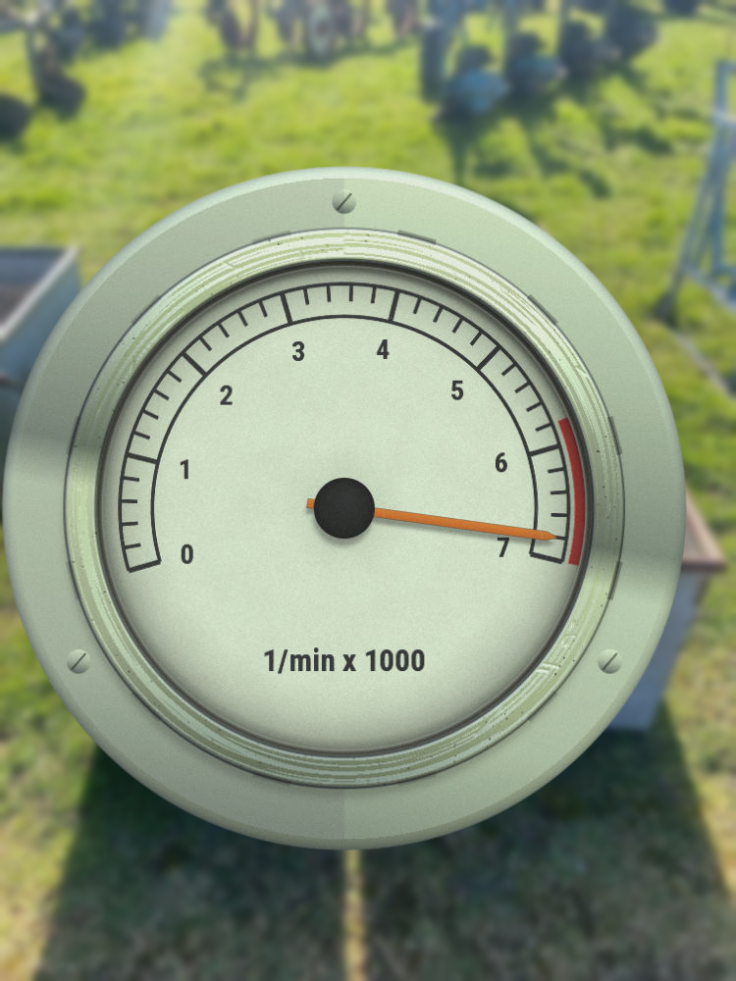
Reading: 6800 rpm
